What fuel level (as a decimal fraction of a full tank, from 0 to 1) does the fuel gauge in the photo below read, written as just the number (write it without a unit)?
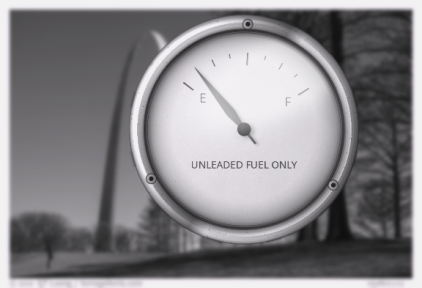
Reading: 0.125
